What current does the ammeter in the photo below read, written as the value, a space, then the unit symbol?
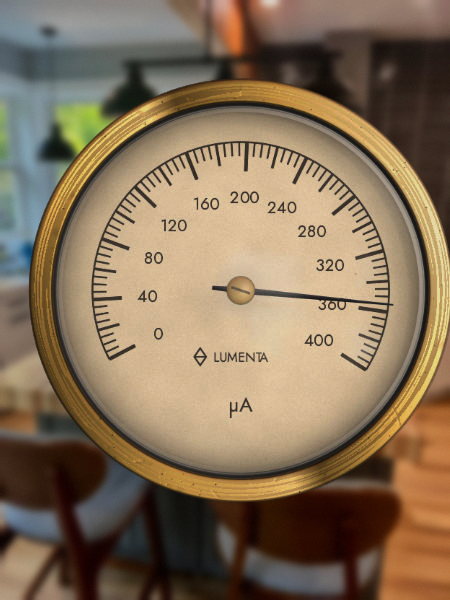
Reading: 355 µA
